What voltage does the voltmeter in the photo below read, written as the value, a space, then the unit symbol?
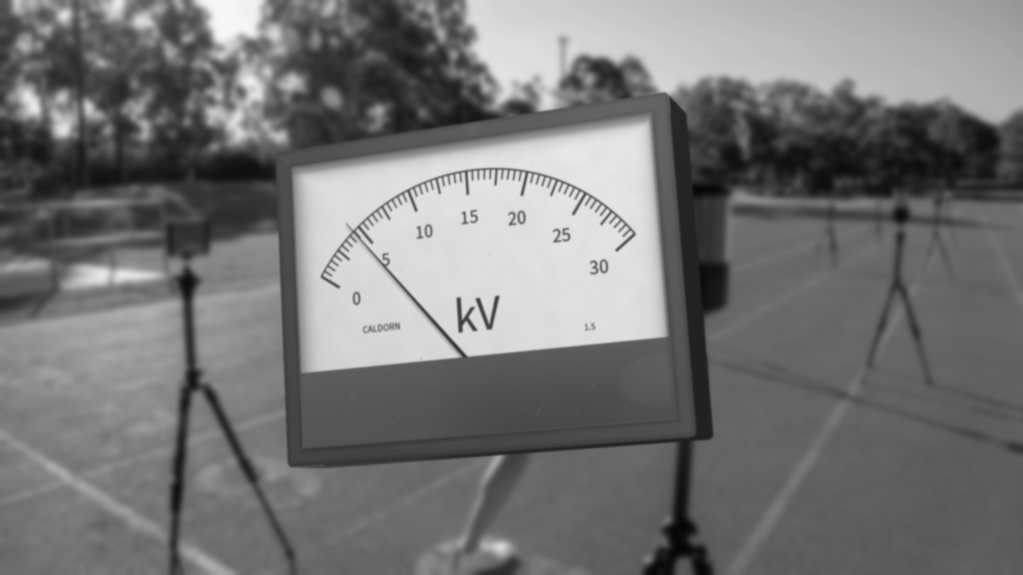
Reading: 4.5 kV
